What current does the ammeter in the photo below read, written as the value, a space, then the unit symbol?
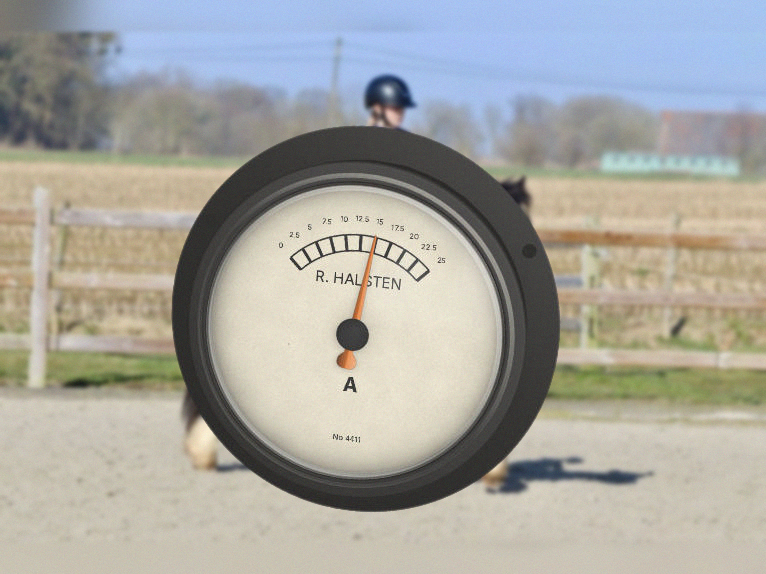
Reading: 15 A
